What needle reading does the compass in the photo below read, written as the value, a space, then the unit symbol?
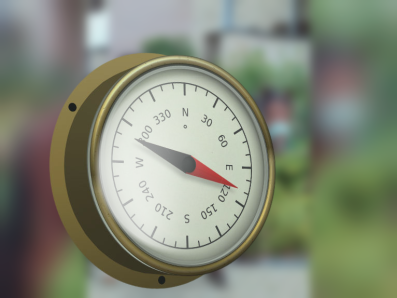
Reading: 110 °
